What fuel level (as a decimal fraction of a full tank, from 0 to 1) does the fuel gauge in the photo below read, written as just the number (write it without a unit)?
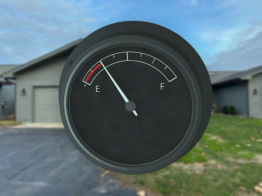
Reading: 0.25
